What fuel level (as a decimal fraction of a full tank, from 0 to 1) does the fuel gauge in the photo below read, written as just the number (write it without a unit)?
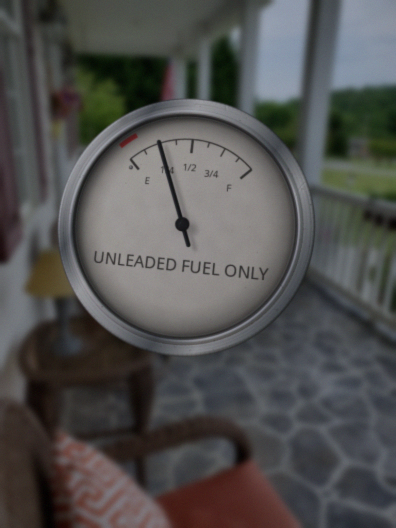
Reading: 0.25
